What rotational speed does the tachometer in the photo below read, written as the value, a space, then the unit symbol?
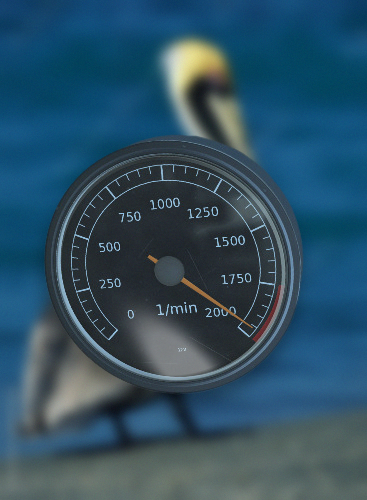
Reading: 1950 rpm
